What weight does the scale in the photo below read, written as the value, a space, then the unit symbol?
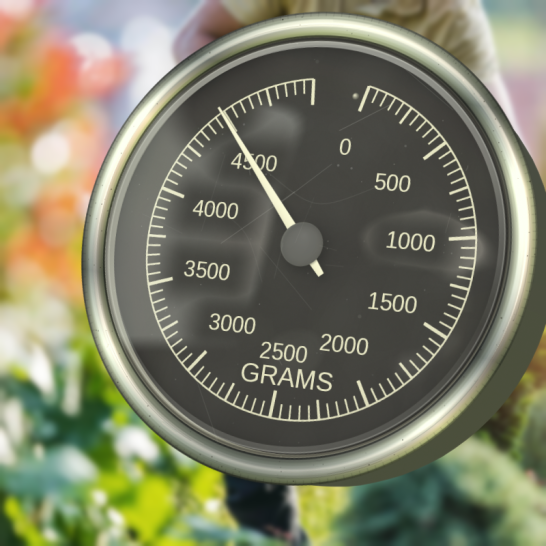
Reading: 4500 g
